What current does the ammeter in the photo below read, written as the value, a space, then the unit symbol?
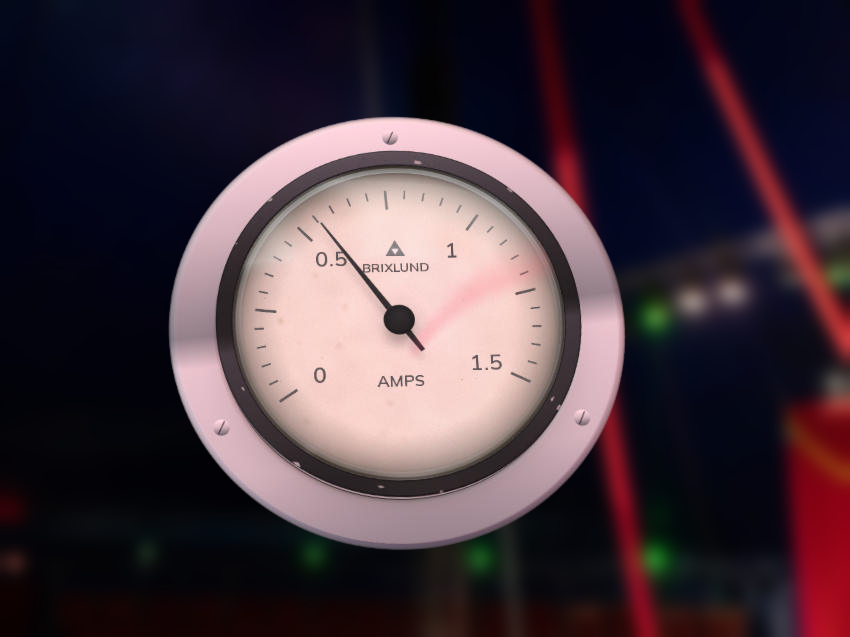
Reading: 0.55 A
